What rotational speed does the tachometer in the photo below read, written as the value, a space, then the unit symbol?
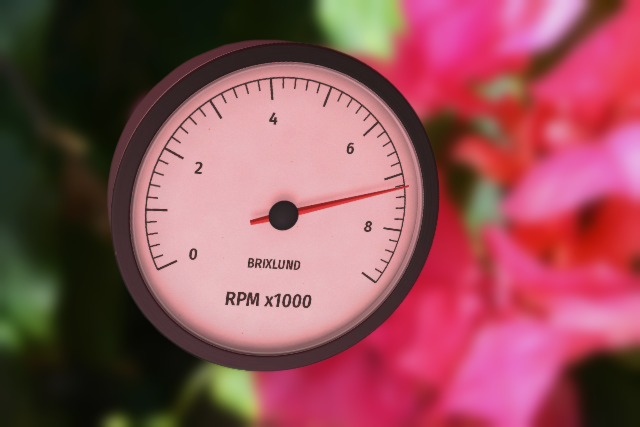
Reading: 7200 rpm
